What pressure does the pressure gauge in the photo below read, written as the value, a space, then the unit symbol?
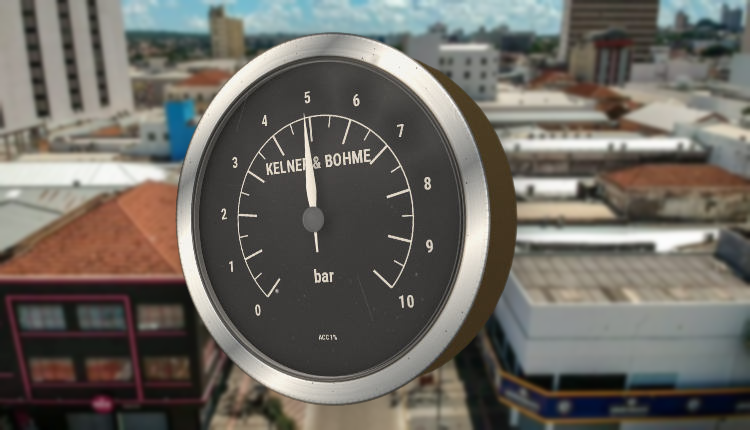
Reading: 5 bar
